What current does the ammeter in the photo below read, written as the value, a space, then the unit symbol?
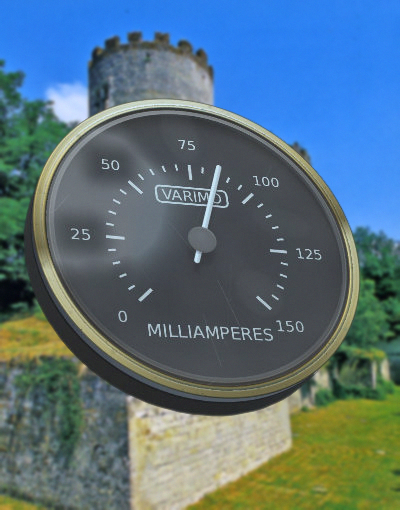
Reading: 85 mA
